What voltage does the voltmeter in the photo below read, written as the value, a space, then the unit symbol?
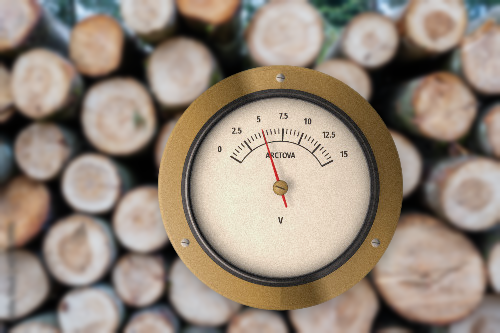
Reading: 5 V
